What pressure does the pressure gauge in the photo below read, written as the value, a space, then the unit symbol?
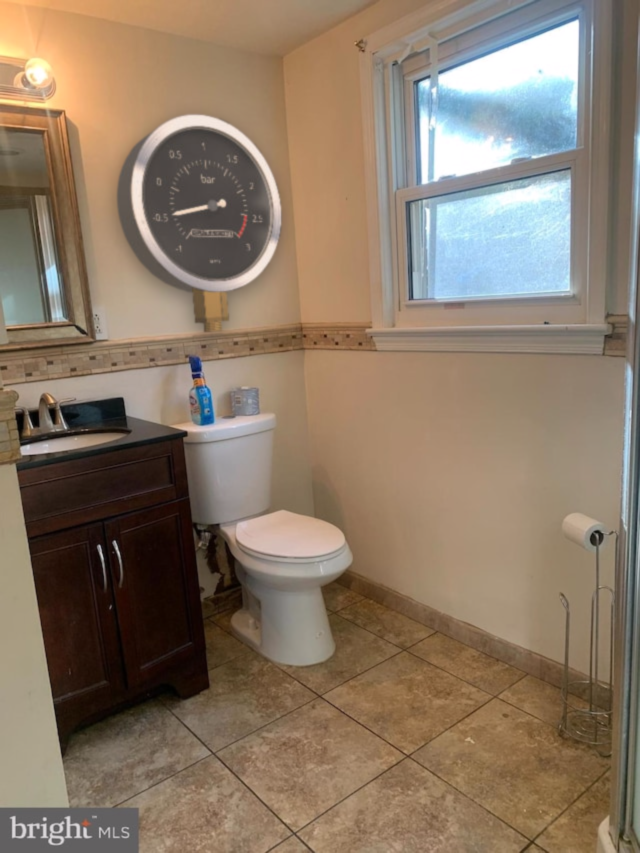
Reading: -0.5 bar
